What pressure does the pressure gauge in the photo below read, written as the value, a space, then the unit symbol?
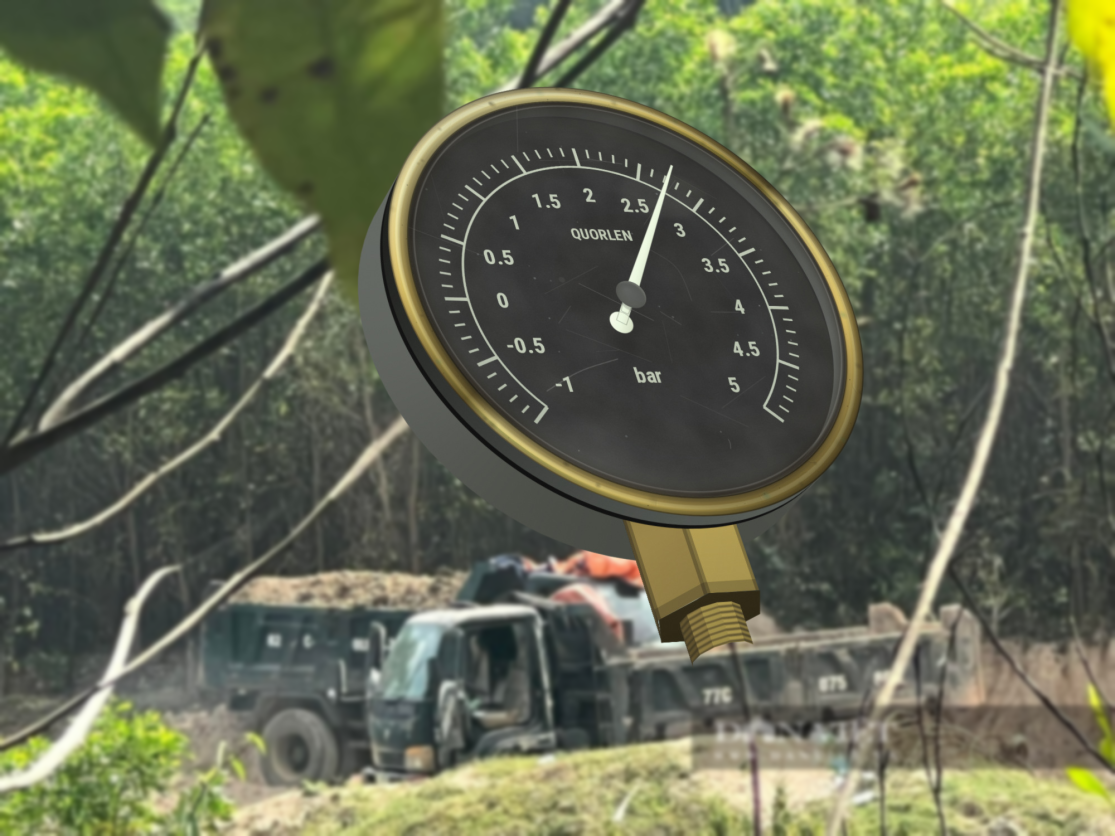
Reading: 2.7 bar
